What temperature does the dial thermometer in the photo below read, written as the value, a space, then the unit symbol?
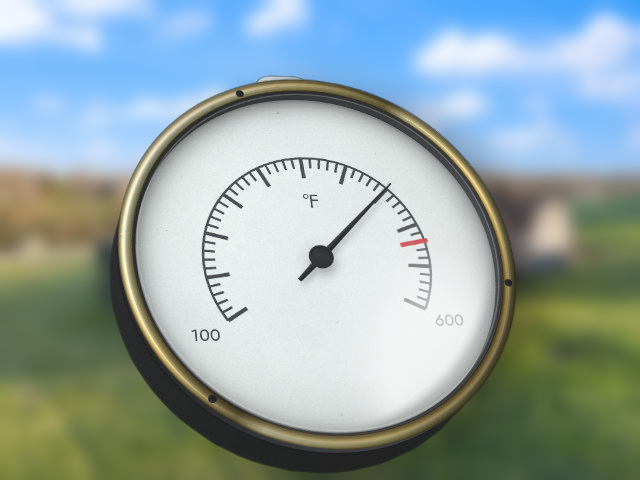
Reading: 450 °F
